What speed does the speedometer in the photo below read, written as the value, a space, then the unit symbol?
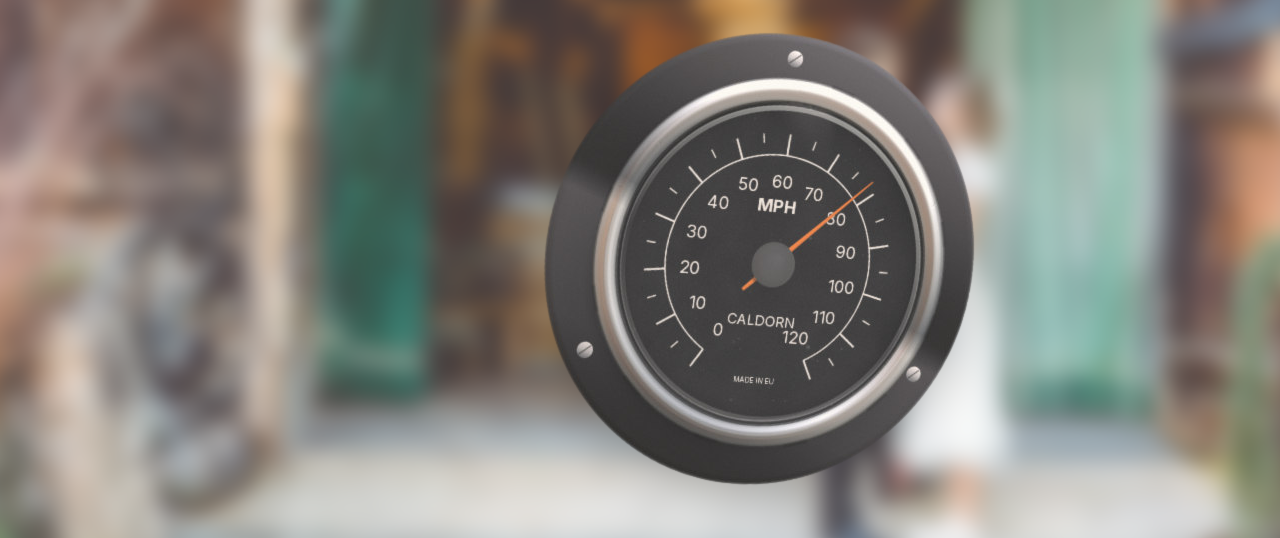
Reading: 77.5 mph
